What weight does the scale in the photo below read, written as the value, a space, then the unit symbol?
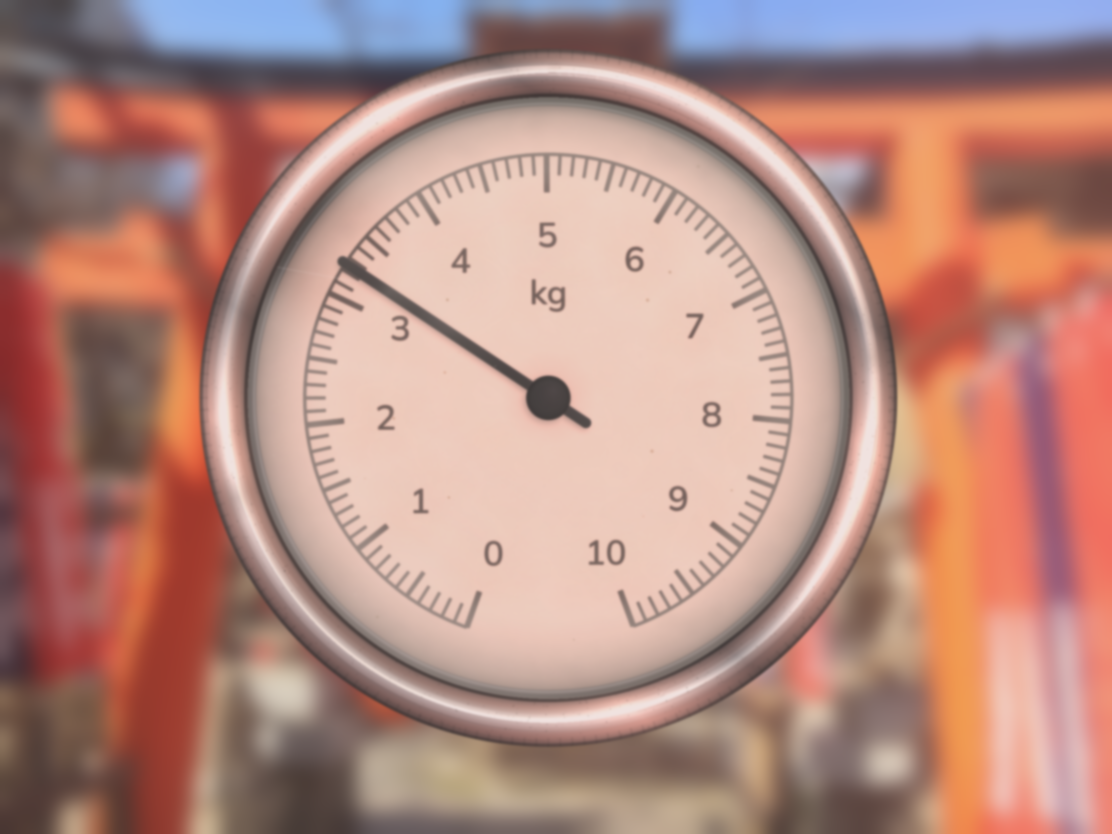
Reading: 3.25 kg
